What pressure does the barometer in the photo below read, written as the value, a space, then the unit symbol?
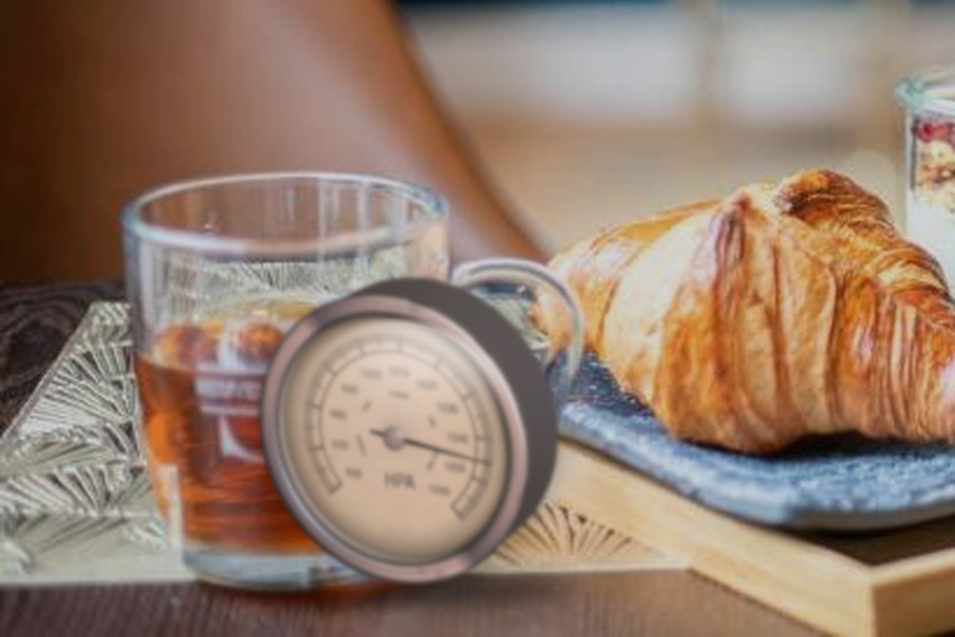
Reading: 1045 hPa
